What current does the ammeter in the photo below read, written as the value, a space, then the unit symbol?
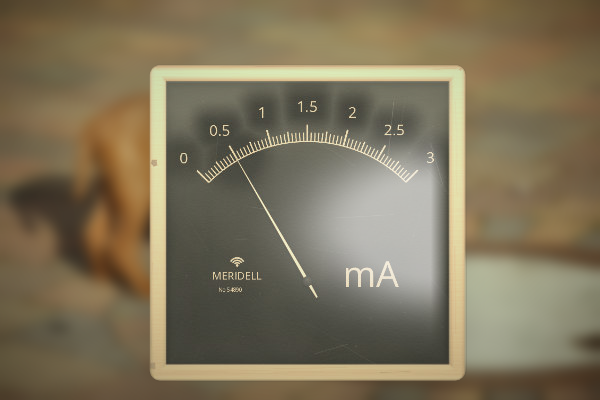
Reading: 0.5 mA
